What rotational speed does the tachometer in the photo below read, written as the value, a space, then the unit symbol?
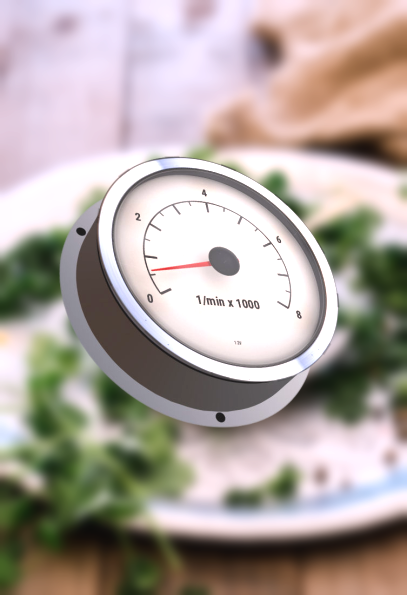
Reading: 500 rpm
